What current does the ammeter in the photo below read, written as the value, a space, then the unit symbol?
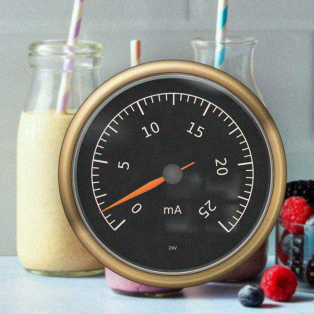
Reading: 1.5 mA
